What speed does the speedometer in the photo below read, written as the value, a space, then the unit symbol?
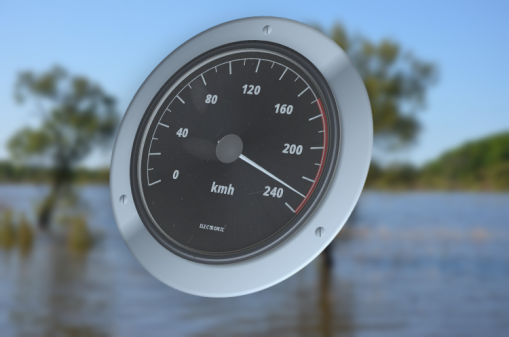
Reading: 230 km/h
